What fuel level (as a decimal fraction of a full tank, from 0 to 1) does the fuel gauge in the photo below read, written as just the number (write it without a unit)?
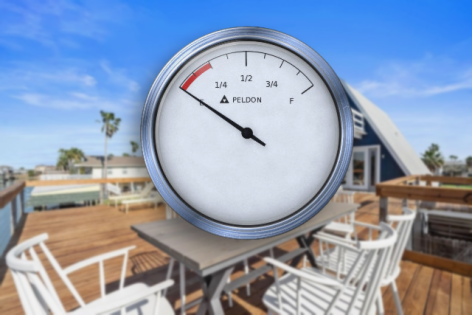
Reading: 0
